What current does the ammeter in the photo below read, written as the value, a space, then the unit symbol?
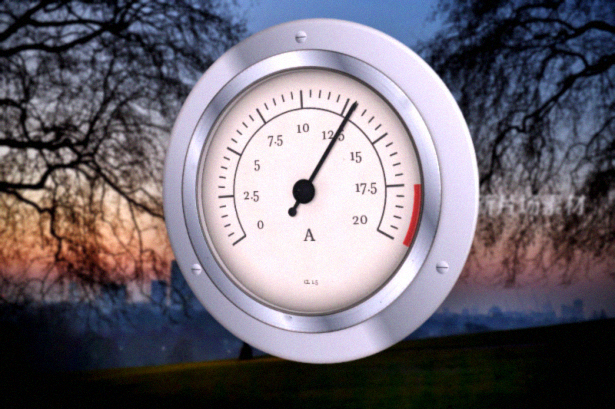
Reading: 13 A
